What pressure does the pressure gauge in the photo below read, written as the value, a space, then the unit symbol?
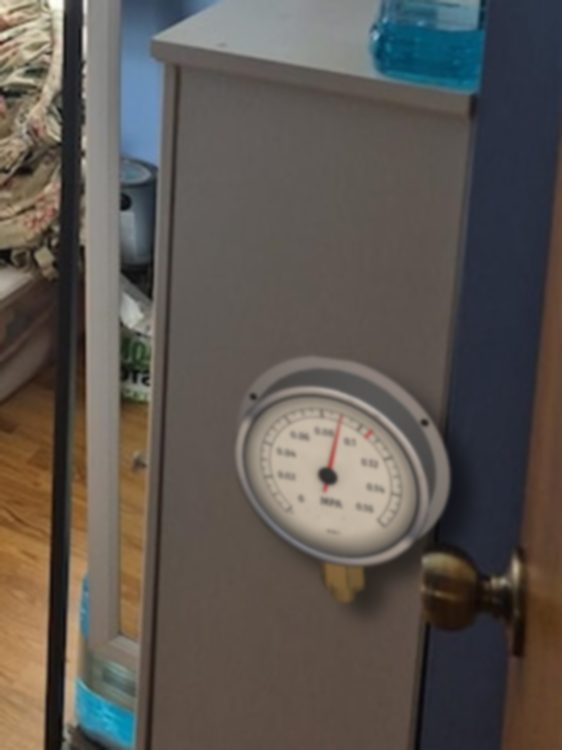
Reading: 0.09 MPa
